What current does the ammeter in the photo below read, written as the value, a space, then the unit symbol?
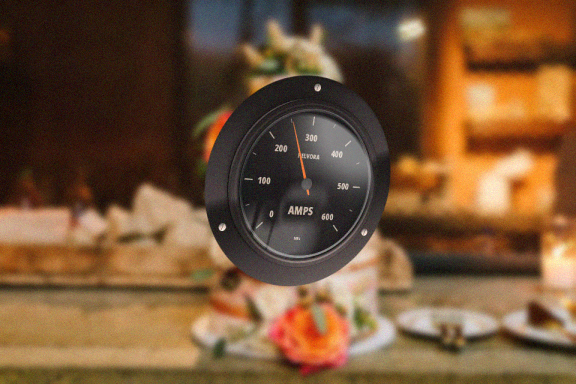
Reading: 250 A
